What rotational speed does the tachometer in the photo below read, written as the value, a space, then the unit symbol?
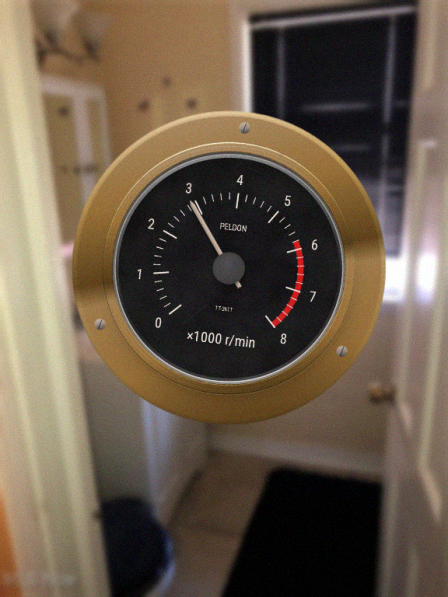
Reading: 2900 rpm
